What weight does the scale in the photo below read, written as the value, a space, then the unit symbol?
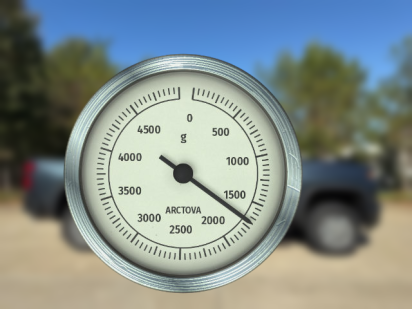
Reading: 1700 g
